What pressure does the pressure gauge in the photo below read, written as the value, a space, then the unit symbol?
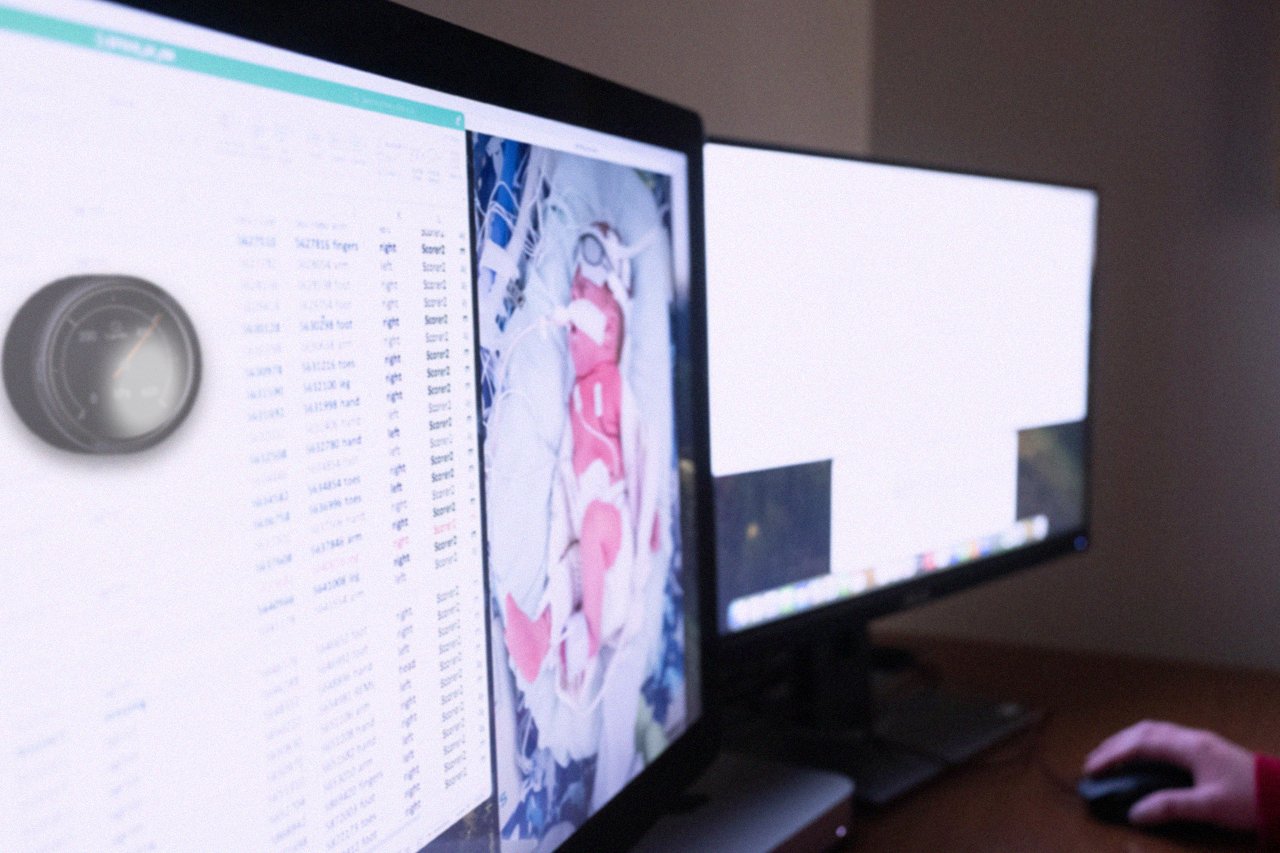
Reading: 400 kPa
